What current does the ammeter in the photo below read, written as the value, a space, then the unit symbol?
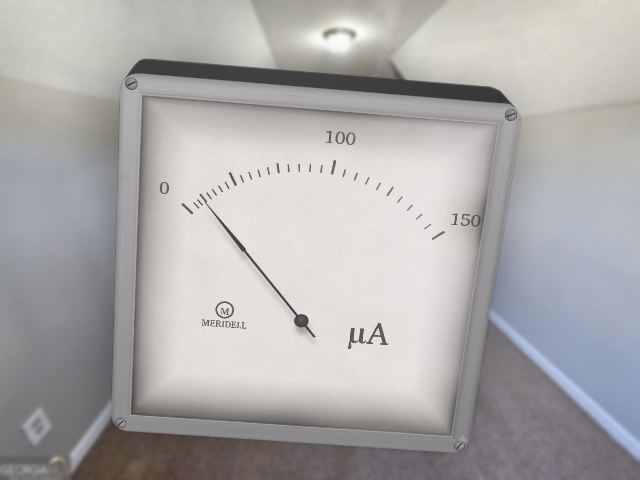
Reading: 25 µA
